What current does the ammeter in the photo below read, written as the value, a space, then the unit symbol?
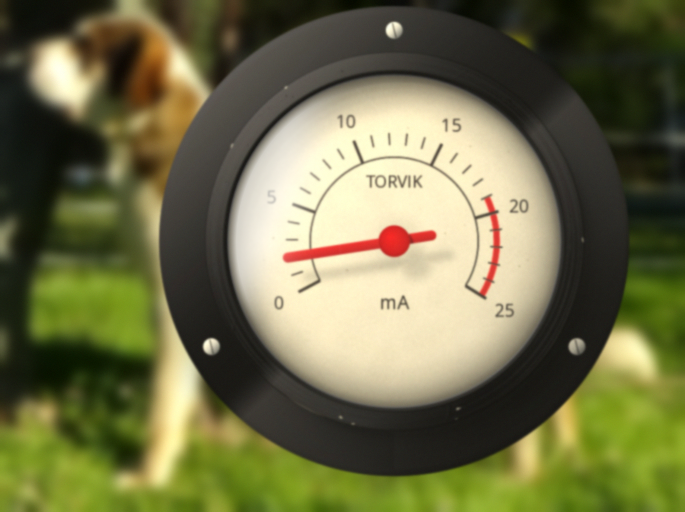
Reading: 2 mA
